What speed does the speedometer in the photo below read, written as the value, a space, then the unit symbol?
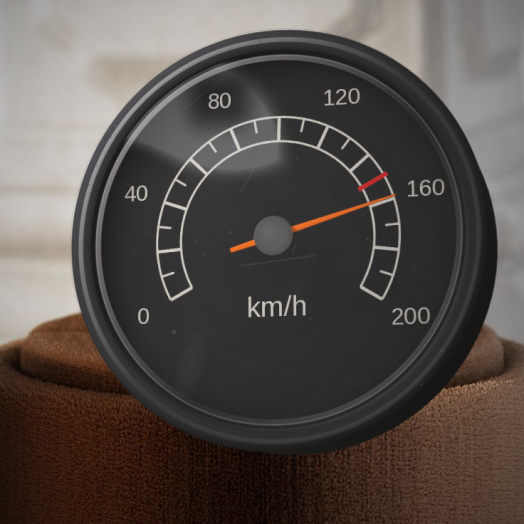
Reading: 160 km/h
